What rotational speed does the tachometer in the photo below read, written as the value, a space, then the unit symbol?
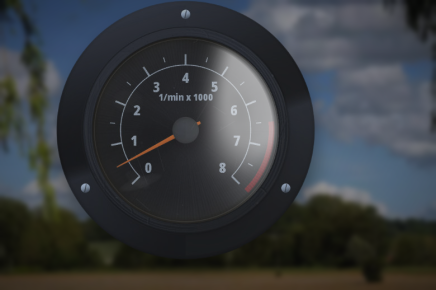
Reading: 500 rpm
